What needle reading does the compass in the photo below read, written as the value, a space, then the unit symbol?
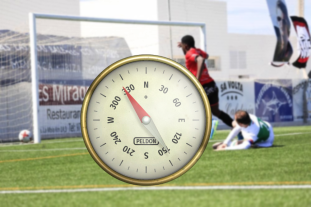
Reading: 325 °
